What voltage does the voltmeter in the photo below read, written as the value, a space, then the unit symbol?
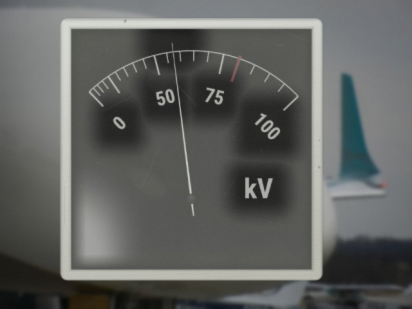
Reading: 57.5 kV
